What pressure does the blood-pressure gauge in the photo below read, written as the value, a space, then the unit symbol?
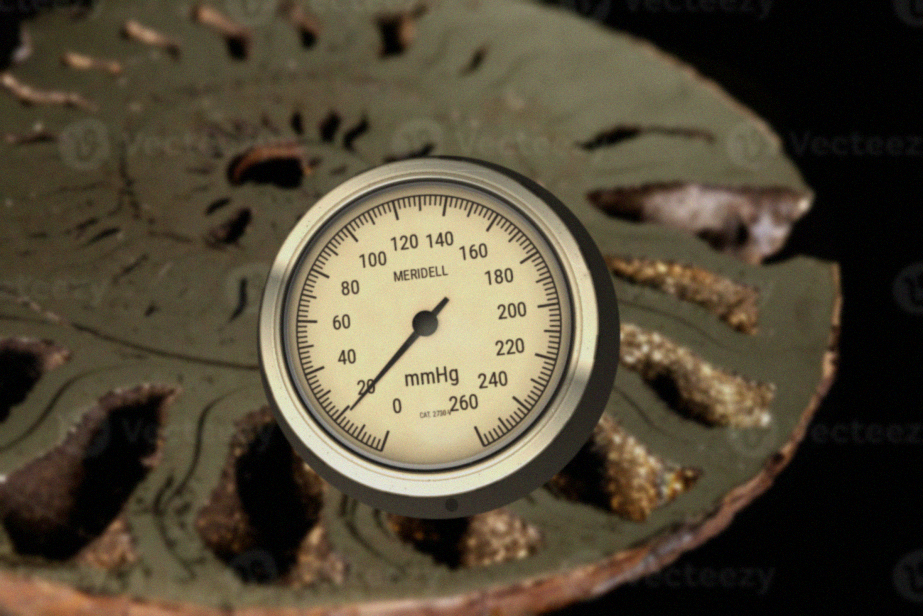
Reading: 18 mmHg
